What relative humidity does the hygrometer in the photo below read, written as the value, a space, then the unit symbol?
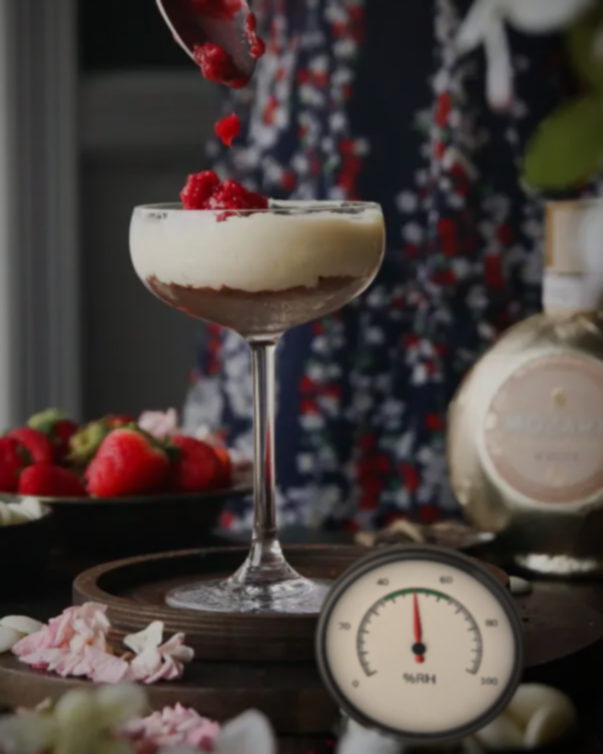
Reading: 50 %
